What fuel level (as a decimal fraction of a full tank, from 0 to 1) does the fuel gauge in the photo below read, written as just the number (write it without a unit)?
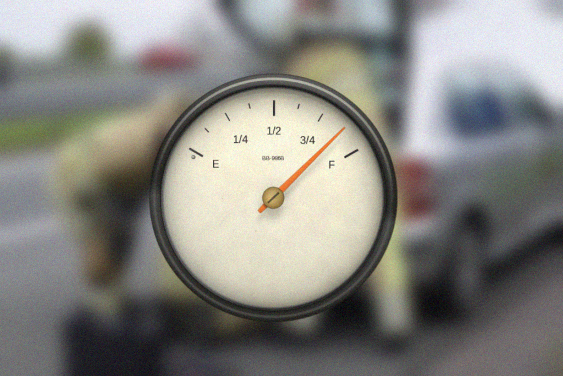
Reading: 0.875
